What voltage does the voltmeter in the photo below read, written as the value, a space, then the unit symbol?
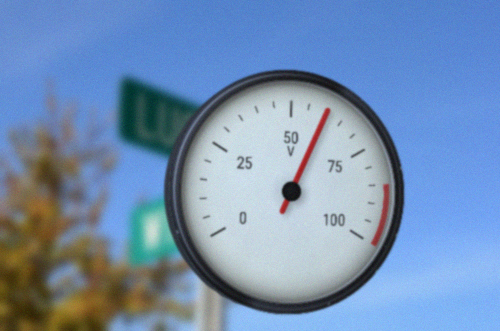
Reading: 60 V
